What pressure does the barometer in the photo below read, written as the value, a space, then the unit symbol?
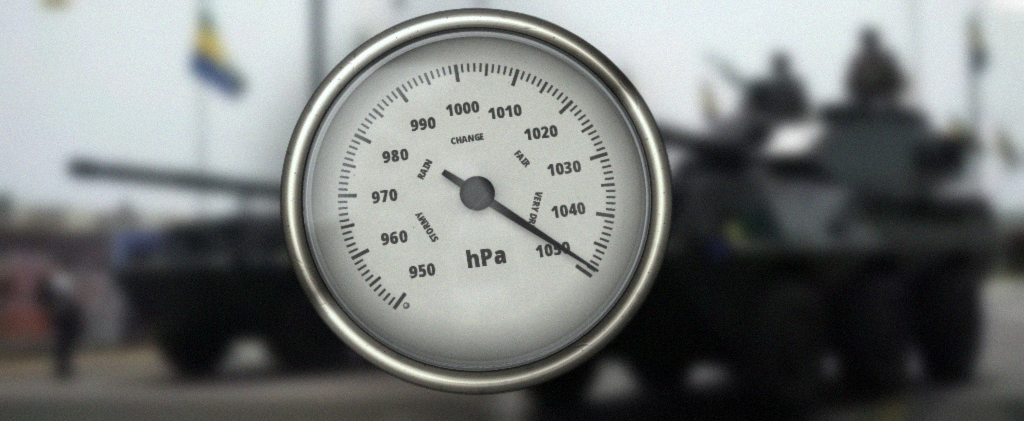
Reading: 1049 hPa
